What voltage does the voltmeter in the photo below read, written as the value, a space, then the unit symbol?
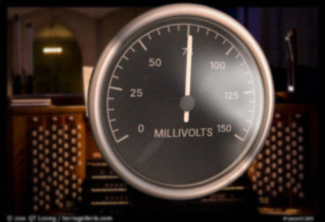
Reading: 75 mV
